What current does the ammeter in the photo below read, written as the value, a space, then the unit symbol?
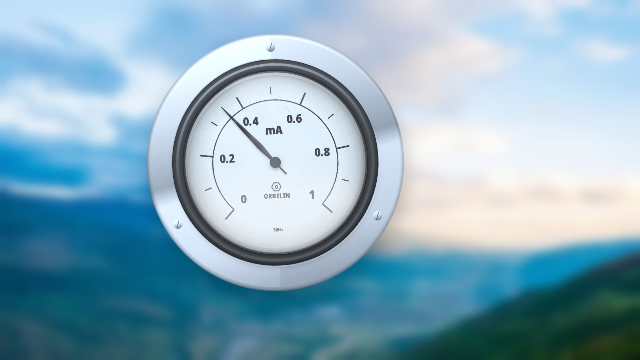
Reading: 0.35 mA
